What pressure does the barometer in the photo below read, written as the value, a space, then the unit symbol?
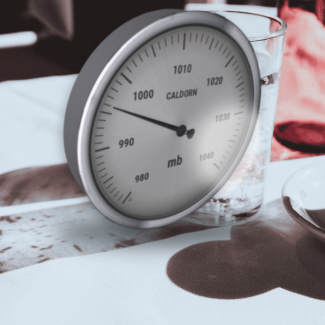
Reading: 996 mbar
